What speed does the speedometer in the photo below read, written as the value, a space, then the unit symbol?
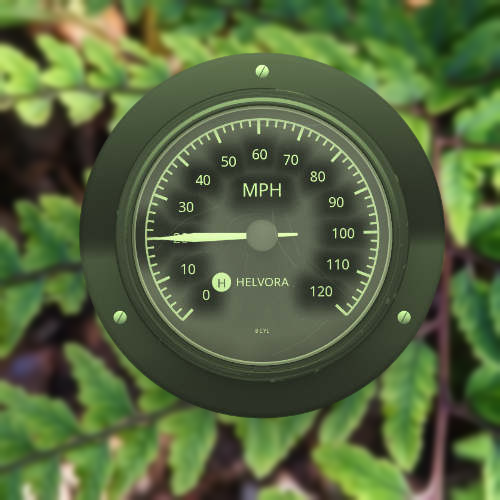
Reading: 20 mph
